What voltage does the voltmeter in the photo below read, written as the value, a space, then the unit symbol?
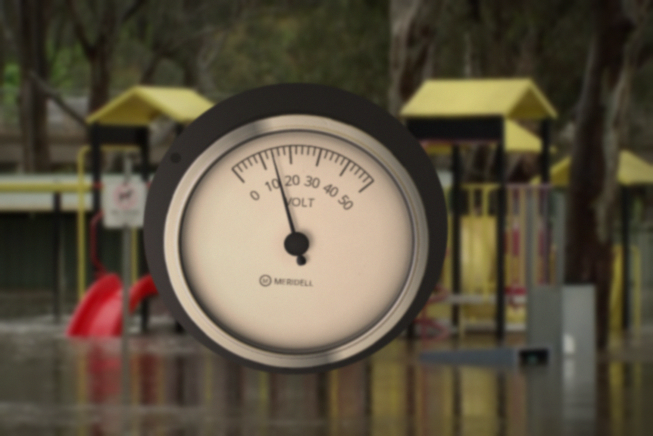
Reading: 14 V
